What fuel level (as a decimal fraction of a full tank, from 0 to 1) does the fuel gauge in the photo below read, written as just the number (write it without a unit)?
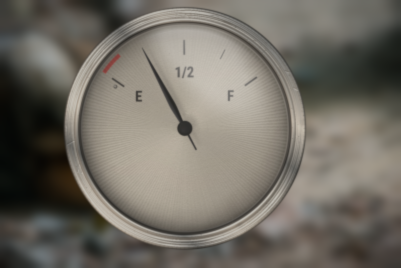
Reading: 0.25
